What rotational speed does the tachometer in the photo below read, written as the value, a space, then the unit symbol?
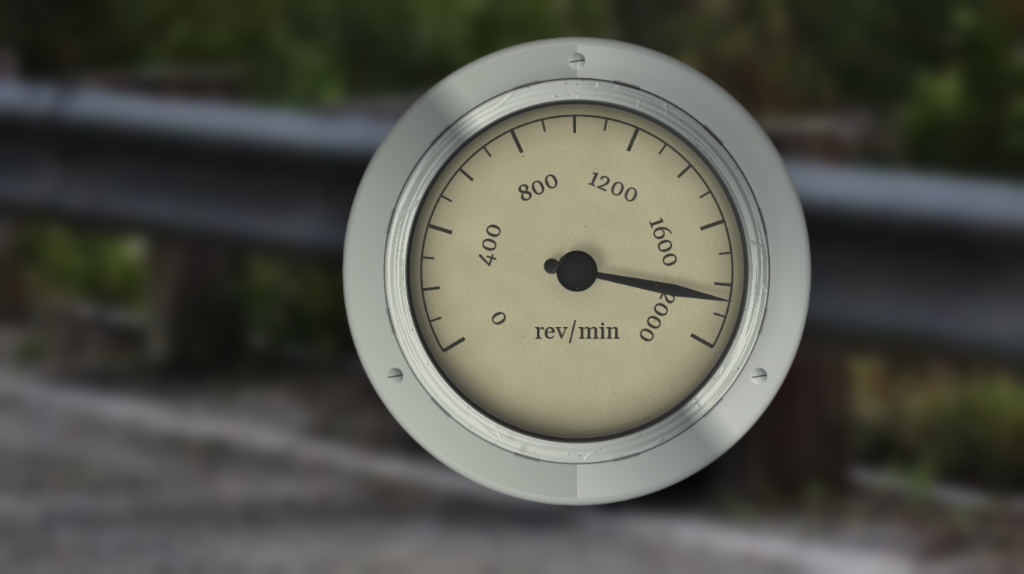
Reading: 1850 rpm
